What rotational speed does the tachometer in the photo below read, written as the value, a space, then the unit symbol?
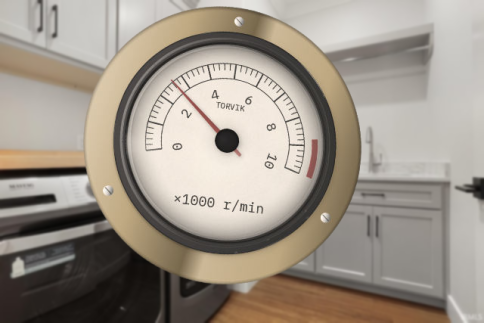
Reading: 2600 rpm
